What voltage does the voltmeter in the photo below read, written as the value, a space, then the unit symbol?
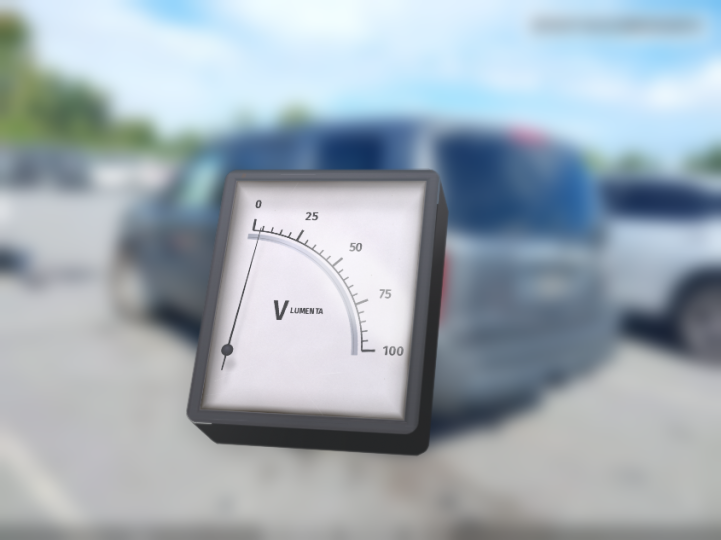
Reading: 5 V
